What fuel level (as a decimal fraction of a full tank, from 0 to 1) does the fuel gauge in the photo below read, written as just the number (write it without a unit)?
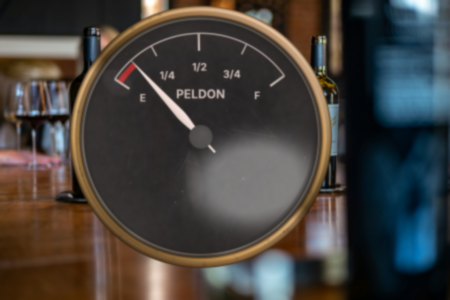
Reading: 0.125
